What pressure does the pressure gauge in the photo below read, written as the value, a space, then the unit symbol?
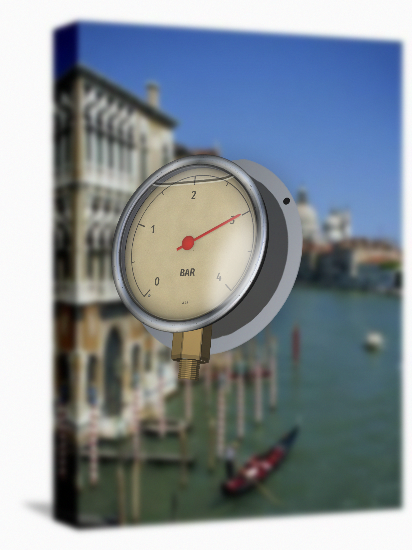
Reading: 3 bar
